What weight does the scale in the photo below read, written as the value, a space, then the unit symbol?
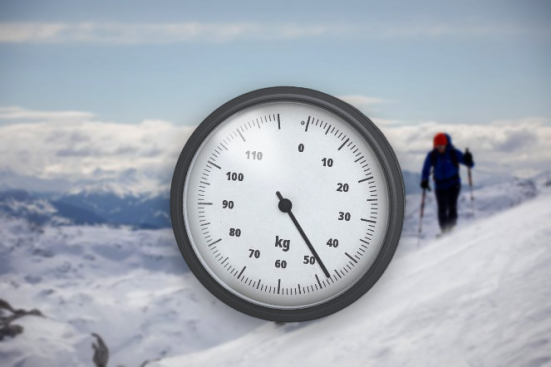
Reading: 47 kg
